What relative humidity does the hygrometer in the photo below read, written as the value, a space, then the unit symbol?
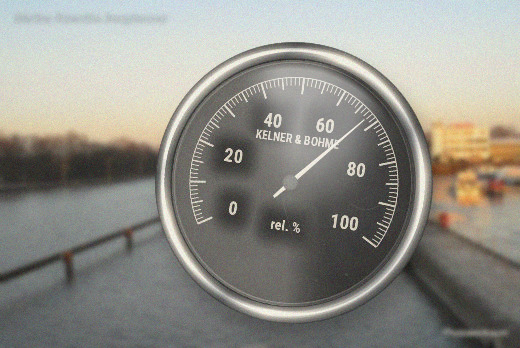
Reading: 68 %
